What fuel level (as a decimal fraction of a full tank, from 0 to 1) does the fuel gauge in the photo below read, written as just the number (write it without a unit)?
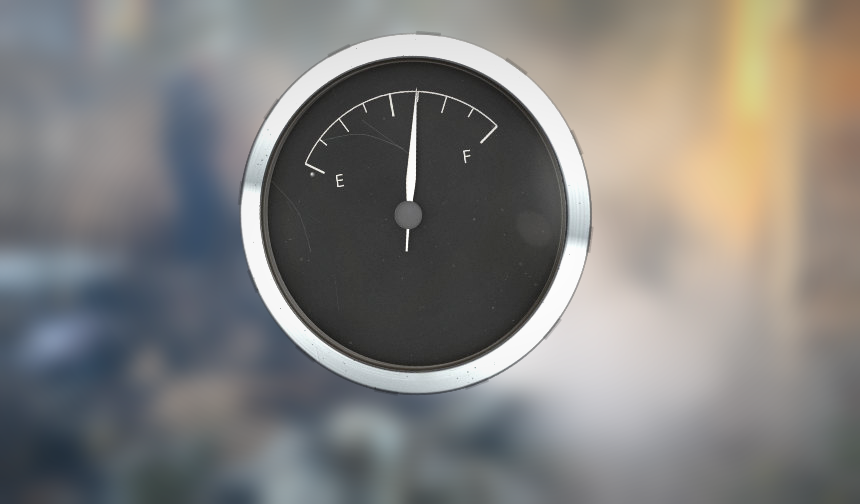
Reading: 0.625
